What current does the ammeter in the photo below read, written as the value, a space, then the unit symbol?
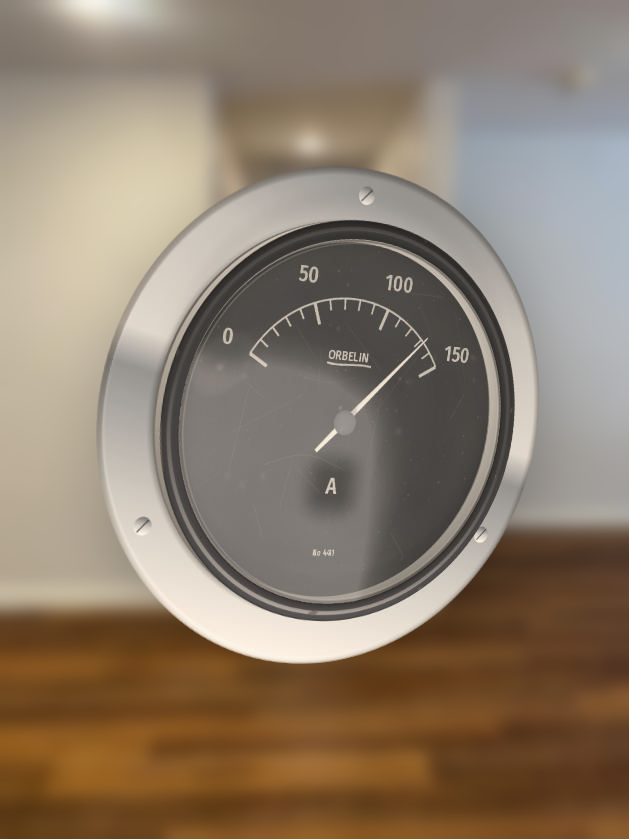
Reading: 130 A
